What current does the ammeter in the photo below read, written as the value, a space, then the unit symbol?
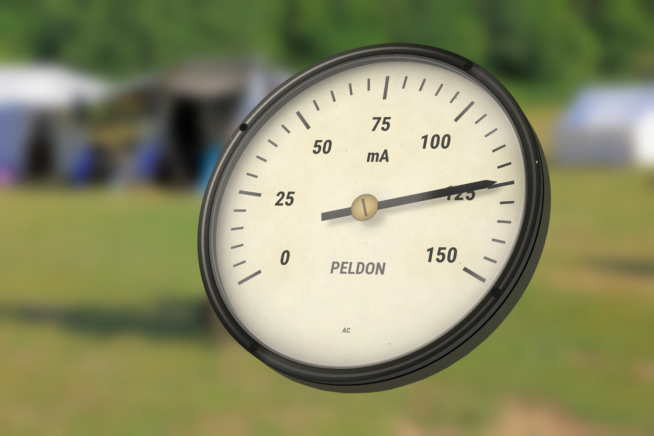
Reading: 125 mA
